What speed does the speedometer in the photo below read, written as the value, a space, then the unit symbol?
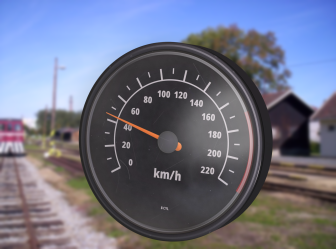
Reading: 45 km/h
